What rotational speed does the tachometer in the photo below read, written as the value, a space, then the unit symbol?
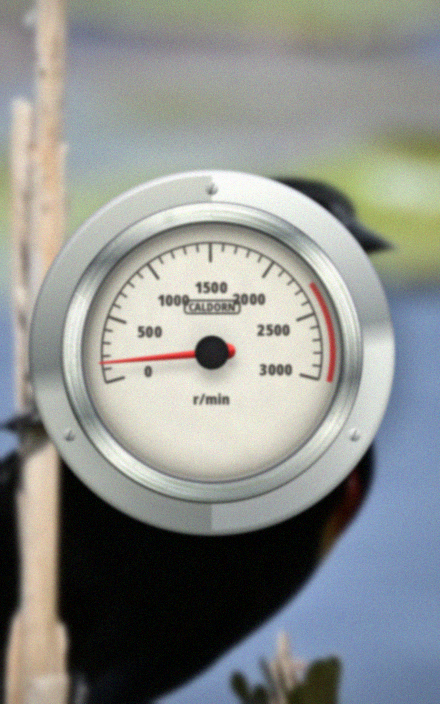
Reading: 150 rpm
